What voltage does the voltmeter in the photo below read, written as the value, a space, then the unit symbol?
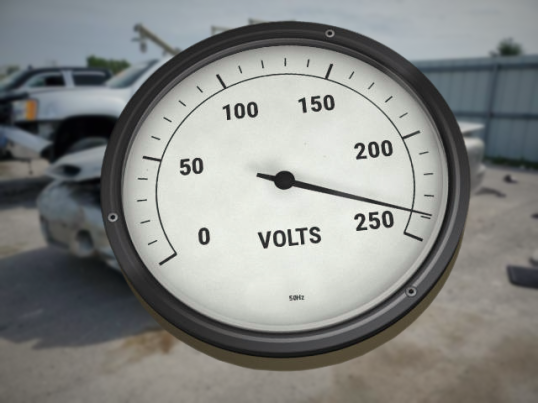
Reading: 240 V
